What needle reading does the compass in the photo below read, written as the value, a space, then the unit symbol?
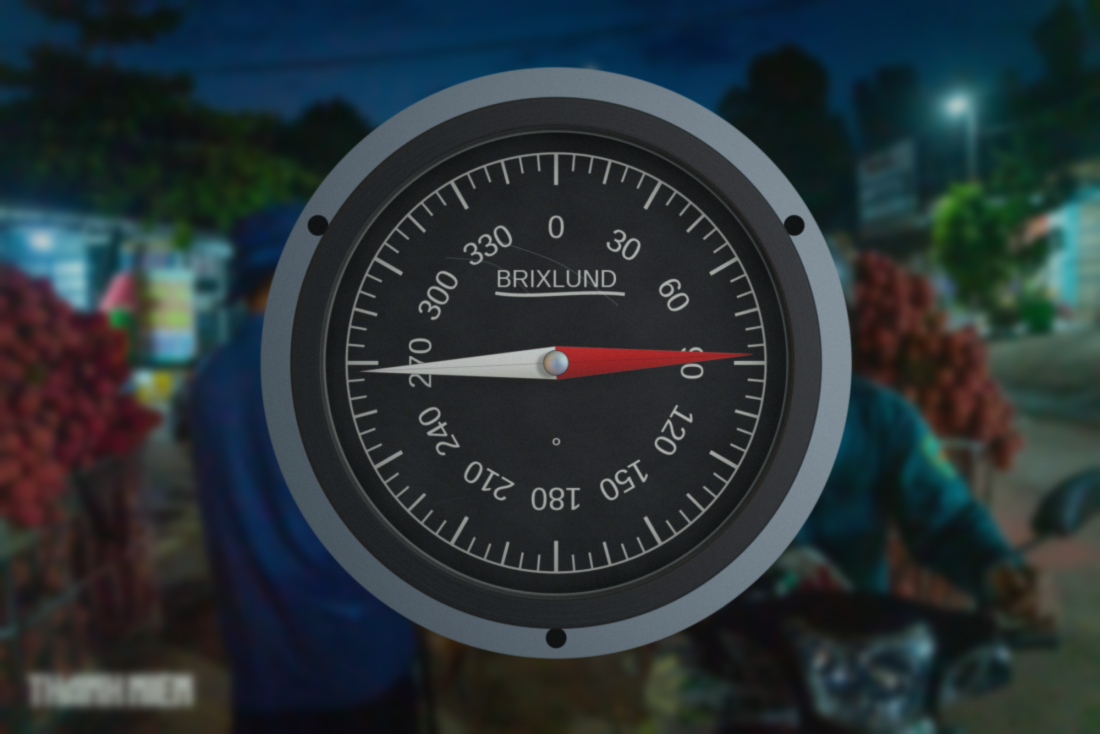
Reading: 87.5 °
